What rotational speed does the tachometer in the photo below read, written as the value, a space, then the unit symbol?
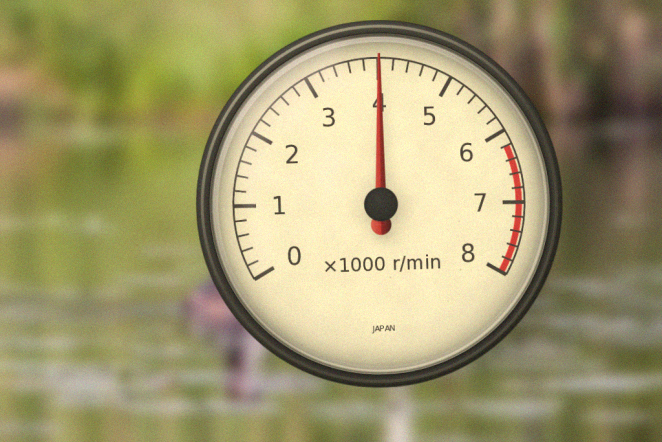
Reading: 4000 rpm
